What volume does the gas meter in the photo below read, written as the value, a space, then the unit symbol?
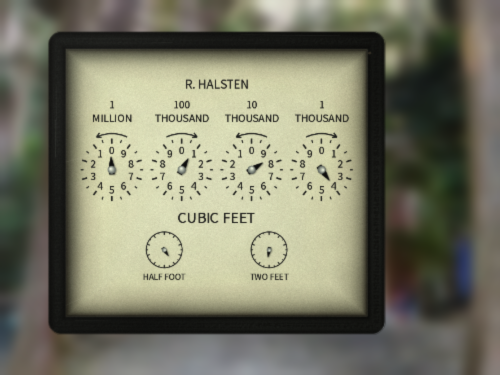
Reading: 8400 ft³
